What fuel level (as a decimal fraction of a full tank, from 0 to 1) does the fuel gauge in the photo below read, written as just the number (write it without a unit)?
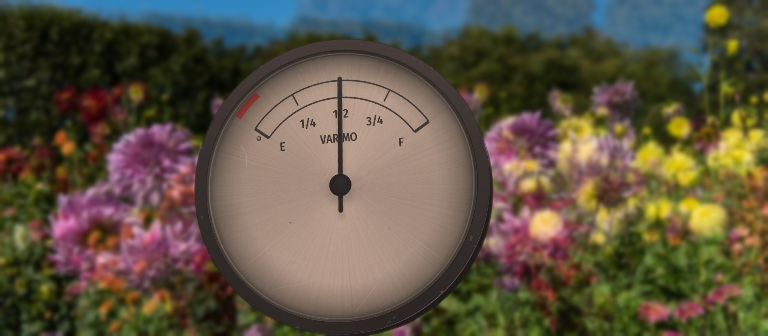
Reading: 0.5
